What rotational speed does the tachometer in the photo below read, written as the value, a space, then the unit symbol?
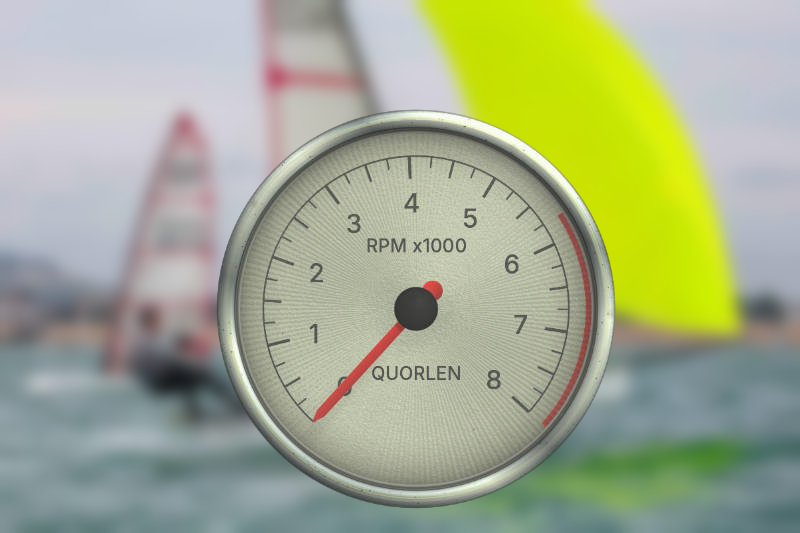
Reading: 0 rpm
